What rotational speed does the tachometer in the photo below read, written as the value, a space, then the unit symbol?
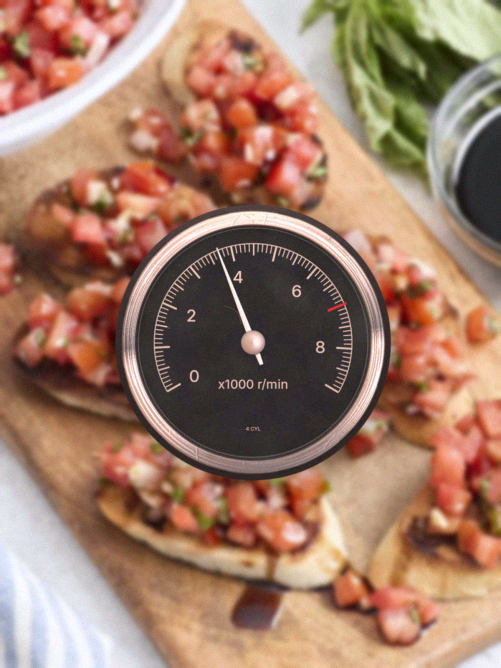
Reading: 3700 rpm
